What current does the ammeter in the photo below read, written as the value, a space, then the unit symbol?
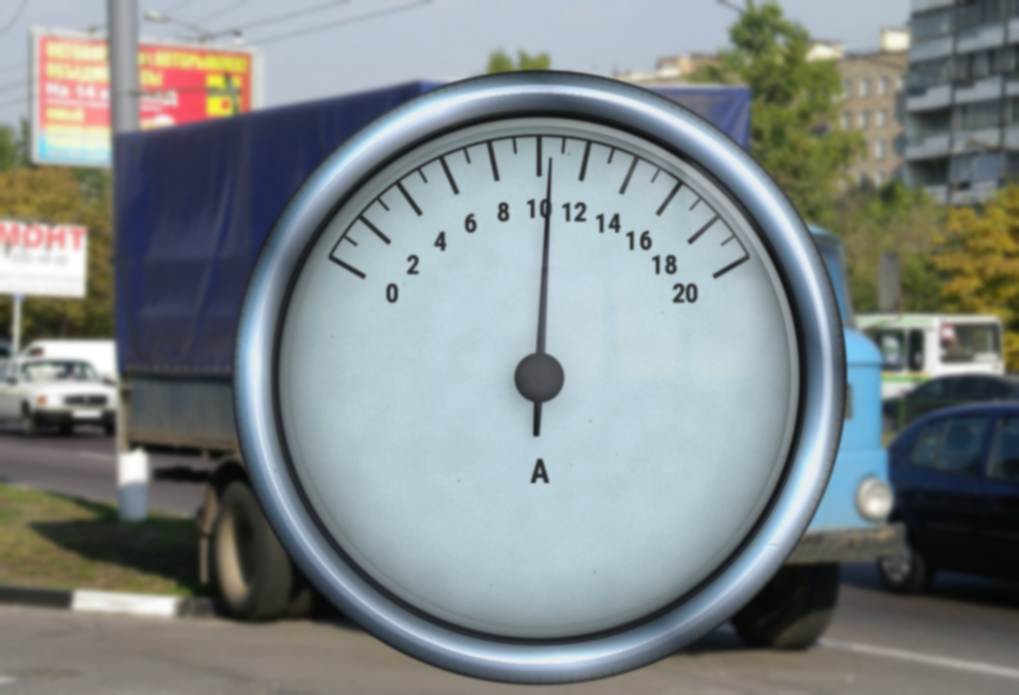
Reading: 10.5 A
